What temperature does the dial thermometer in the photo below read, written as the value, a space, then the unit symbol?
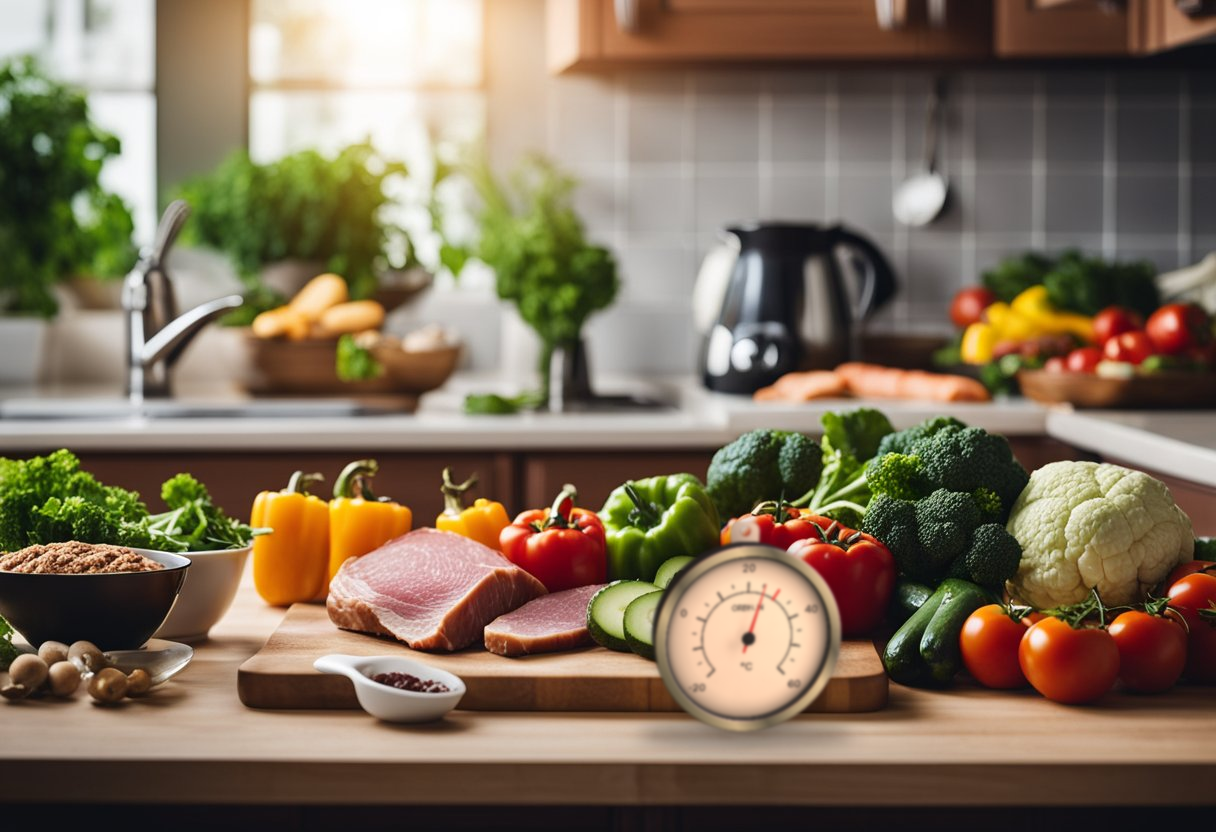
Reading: 25 °C
